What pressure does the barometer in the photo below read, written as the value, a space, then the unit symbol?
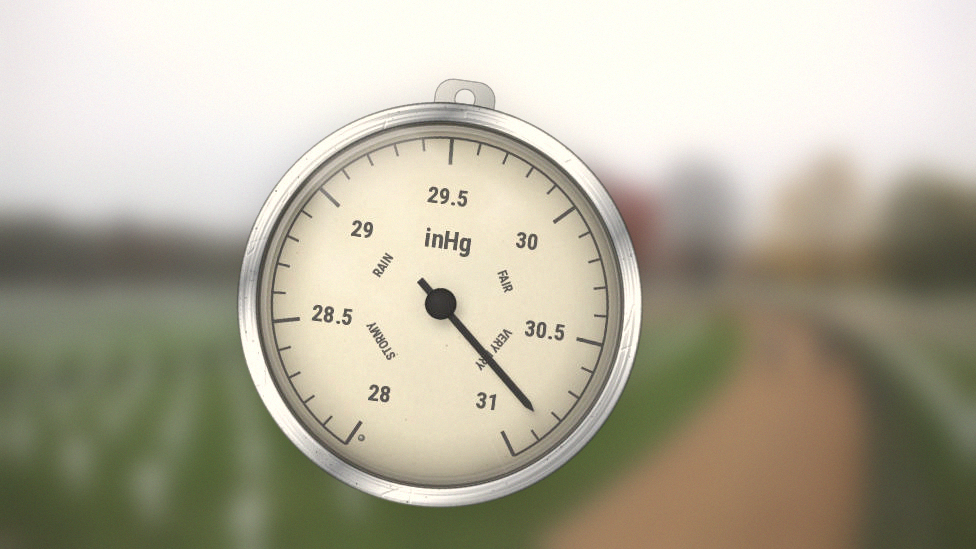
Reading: 30.85 inHg
